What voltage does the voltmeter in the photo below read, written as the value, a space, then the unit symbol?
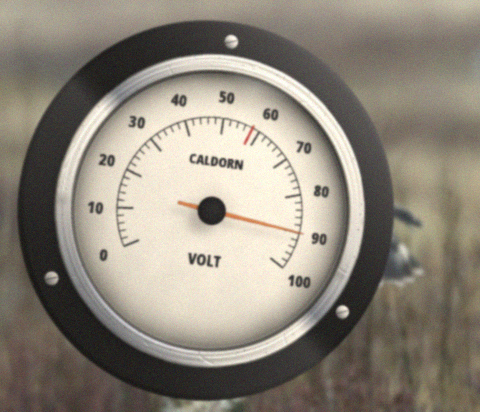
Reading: 90 V
